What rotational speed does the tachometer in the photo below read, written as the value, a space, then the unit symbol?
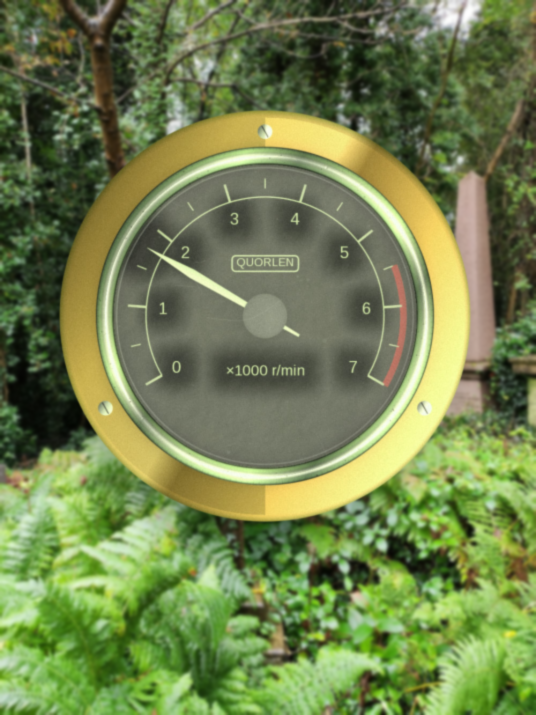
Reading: 1750 rpm
